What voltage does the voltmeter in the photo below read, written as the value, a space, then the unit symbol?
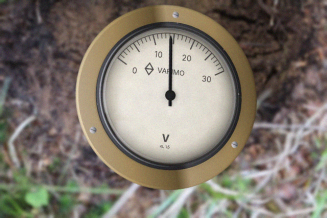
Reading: 14 V
